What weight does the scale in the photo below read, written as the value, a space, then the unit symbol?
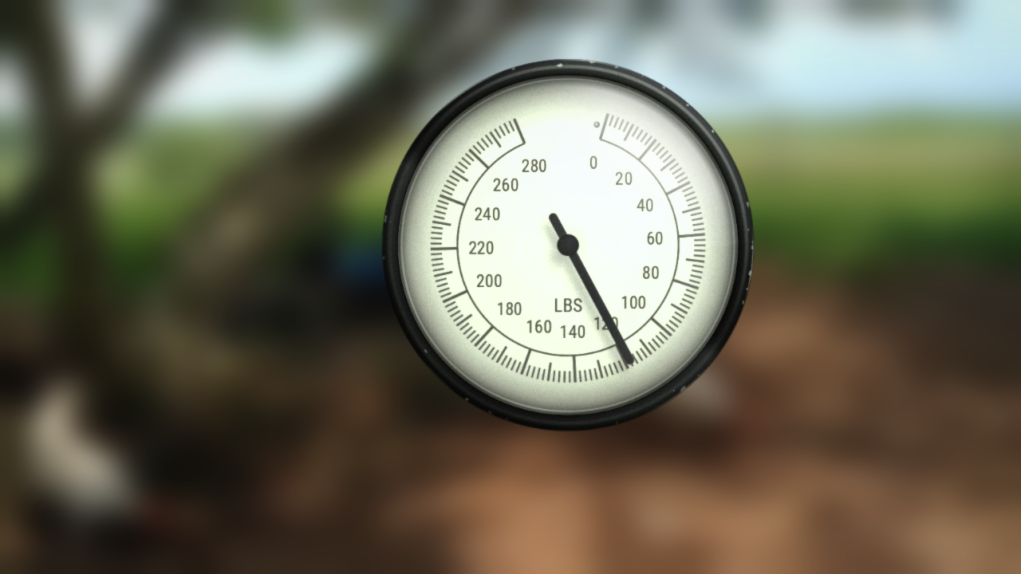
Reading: 118 lb
